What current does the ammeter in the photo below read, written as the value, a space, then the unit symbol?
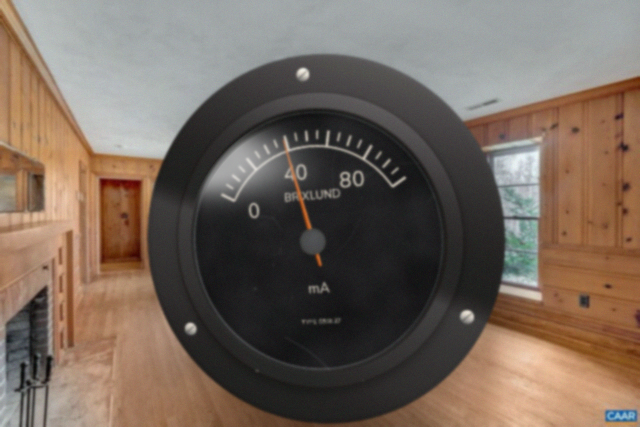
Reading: 40 mA
